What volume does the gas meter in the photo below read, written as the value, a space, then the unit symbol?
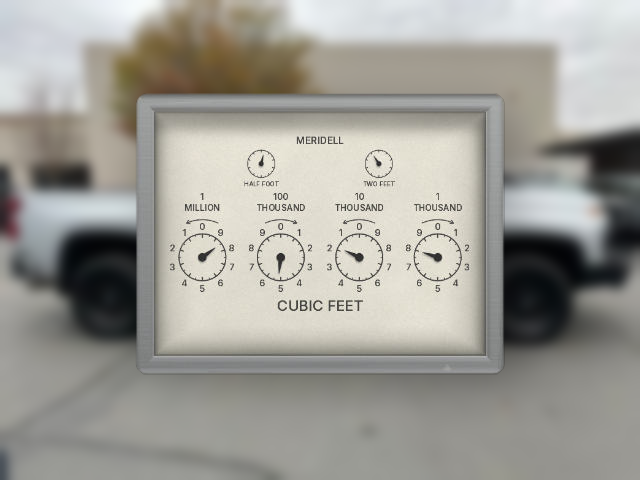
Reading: 851800 ft³
